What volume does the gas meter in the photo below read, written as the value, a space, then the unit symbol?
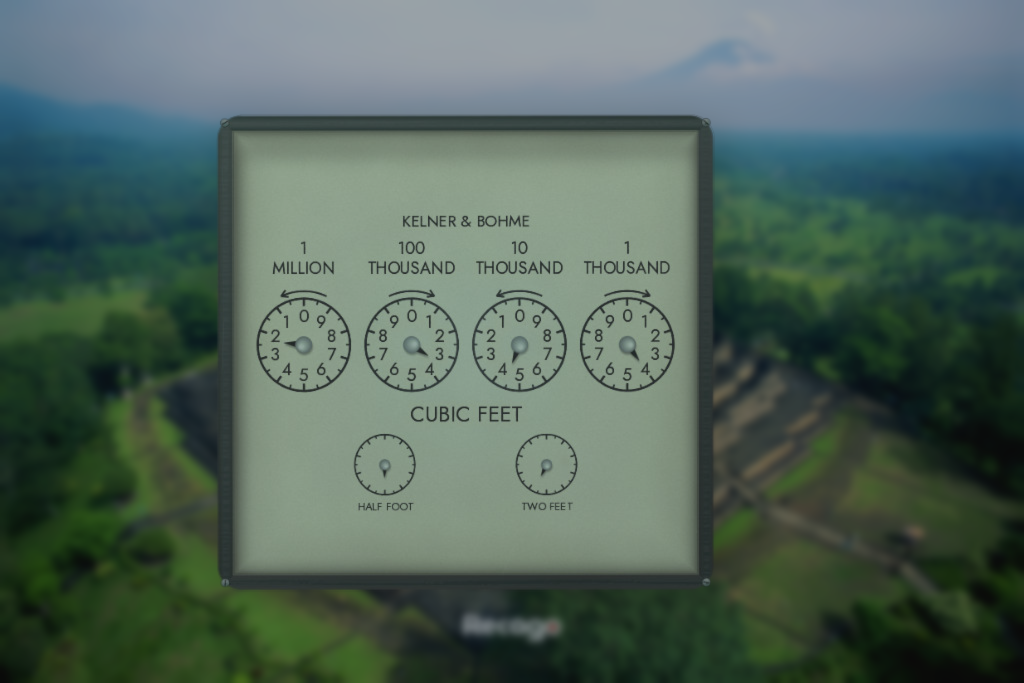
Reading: 234400 ft³
